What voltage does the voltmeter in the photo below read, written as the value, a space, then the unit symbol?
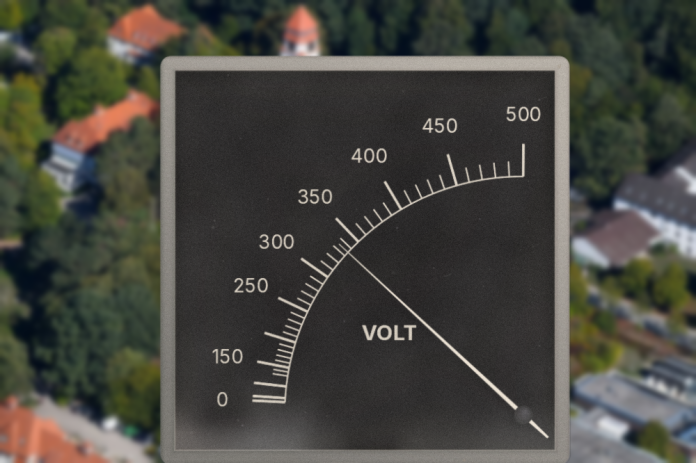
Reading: 335 V
